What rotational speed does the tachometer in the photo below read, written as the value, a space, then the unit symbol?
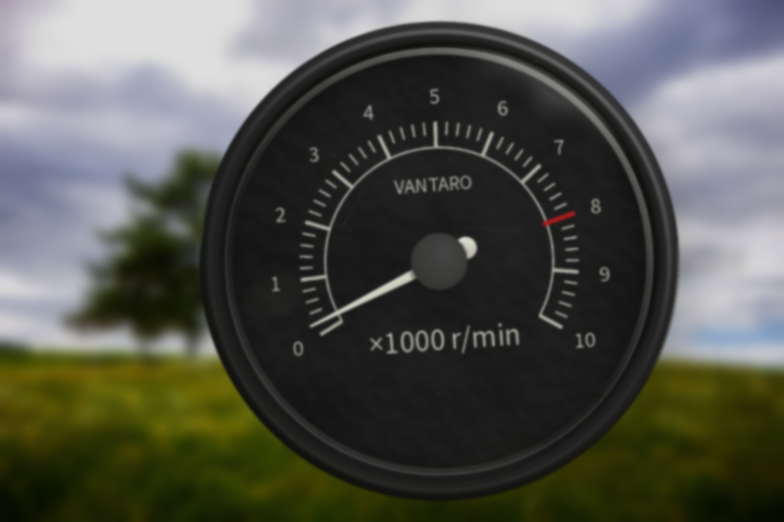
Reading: 200 rpm
